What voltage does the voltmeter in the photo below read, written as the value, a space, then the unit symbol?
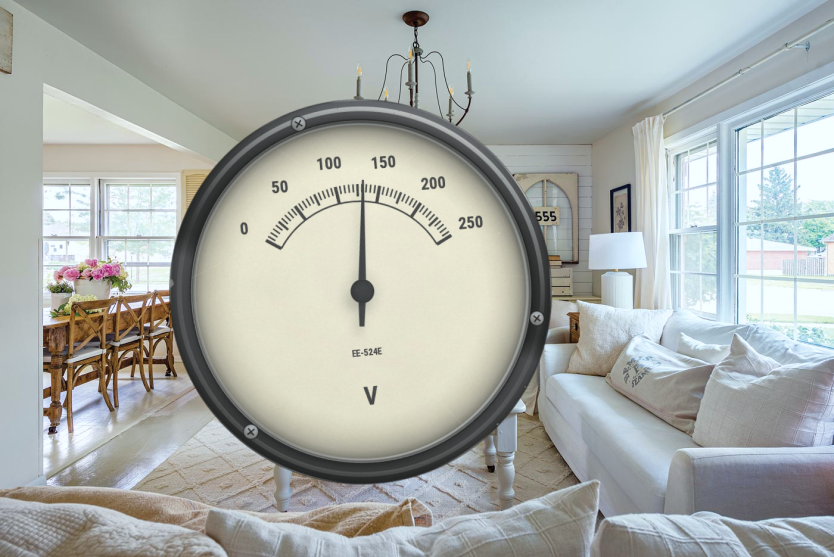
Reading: 130 V
